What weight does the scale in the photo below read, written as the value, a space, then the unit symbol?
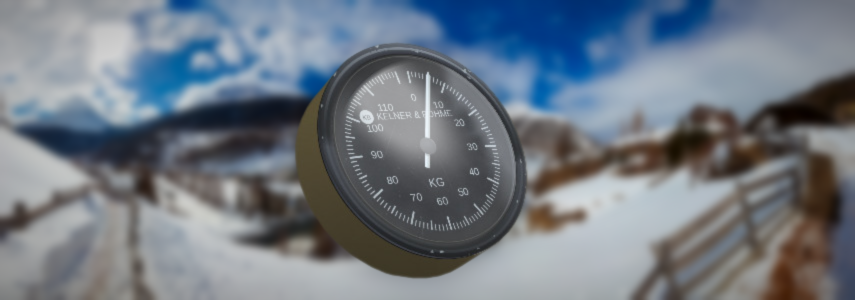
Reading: 5 kg
